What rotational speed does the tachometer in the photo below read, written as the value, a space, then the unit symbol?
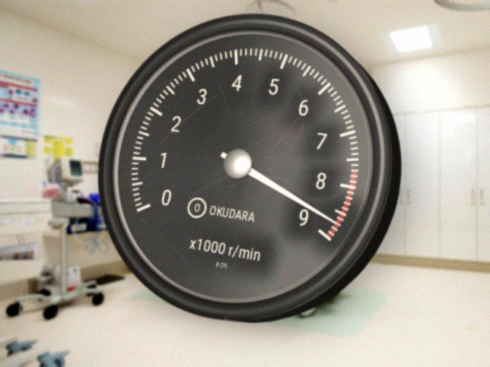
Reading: 8700 rpm
